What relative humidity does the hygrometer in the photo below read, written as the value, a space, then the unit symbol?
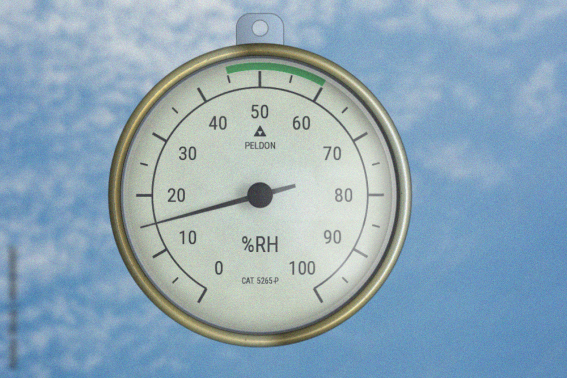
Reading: 15 %
